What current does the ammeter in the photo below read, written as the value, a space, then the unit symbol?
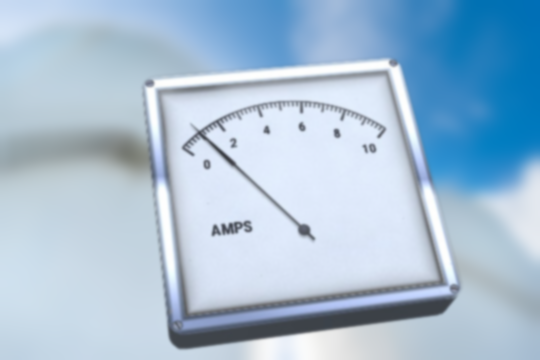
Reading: 1 A
